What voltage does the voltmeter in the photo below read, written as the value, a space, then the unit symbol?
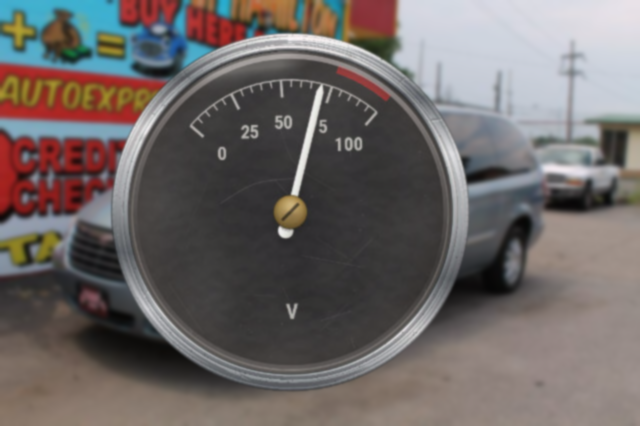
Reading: 70 V
